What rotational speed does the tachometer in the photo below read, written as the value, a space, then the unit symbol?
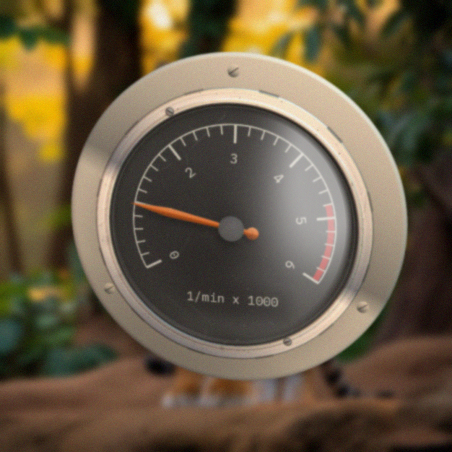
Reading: 1000 rpm
